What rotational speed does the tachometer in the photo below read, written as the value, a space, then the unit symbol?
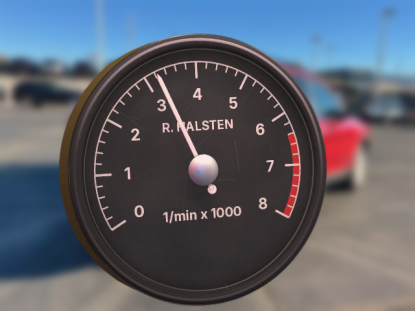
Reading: 3200 rpm
